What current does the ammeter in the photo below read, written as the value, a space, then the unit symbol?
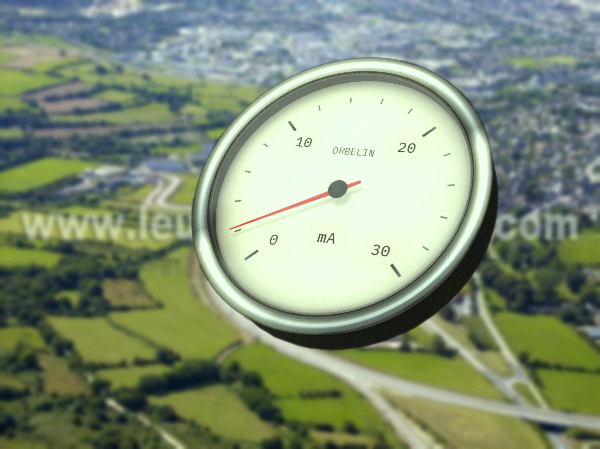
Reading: 2 mA
